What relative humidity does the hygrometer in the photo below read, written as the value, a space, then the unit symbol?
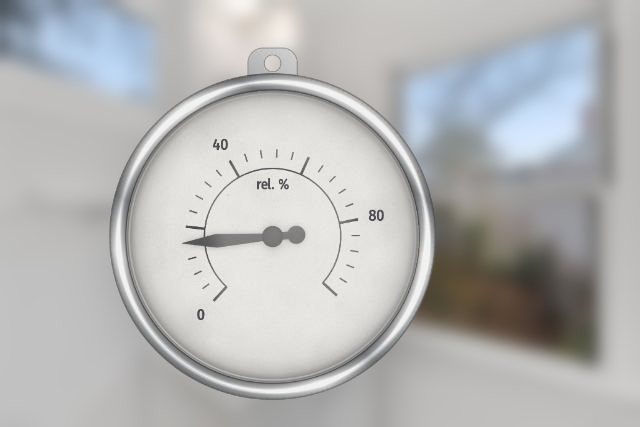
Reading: 16 %
